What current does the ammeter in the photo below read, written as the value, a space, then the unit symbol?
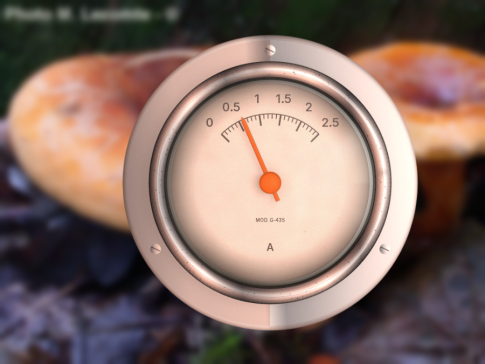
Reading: 0.6 A
